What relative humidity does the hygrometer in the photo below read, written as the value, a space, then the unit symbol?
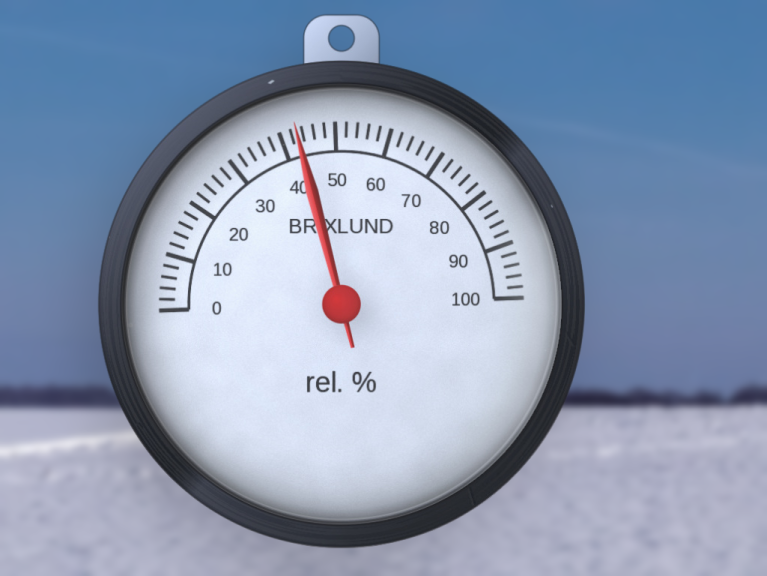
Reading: 43 %
